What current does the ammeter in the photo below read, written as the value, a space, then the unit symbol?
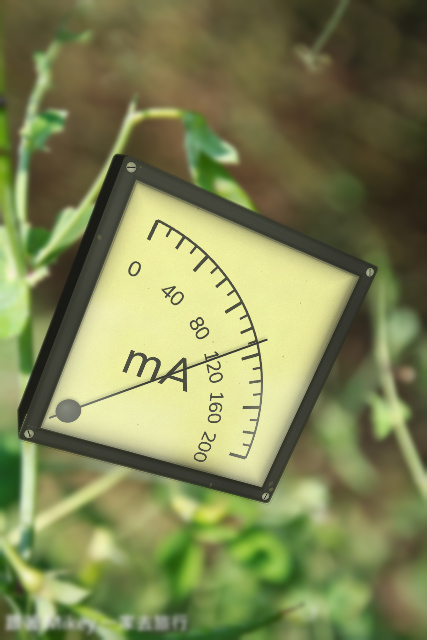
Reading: 110 mA
